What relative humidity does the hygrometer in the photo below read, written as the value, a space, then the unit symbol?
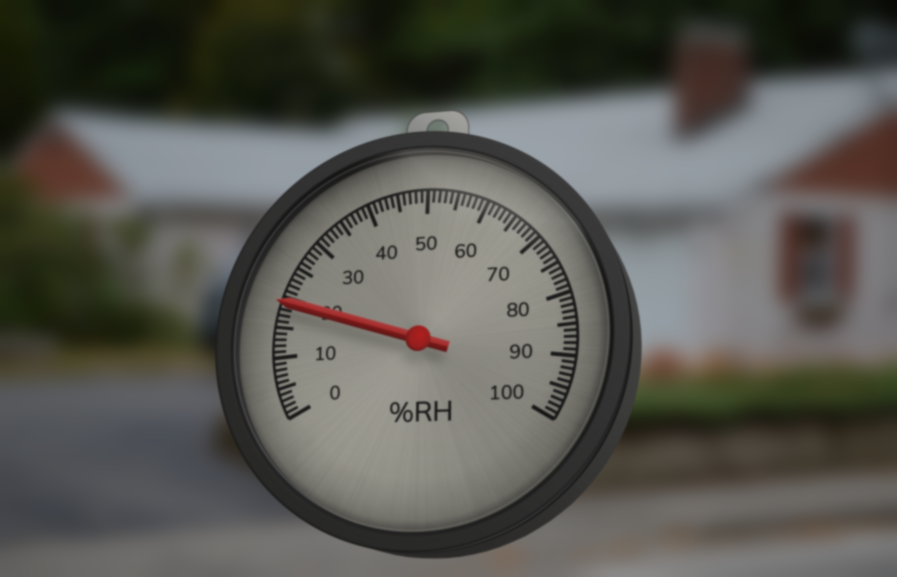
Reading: 19 %
